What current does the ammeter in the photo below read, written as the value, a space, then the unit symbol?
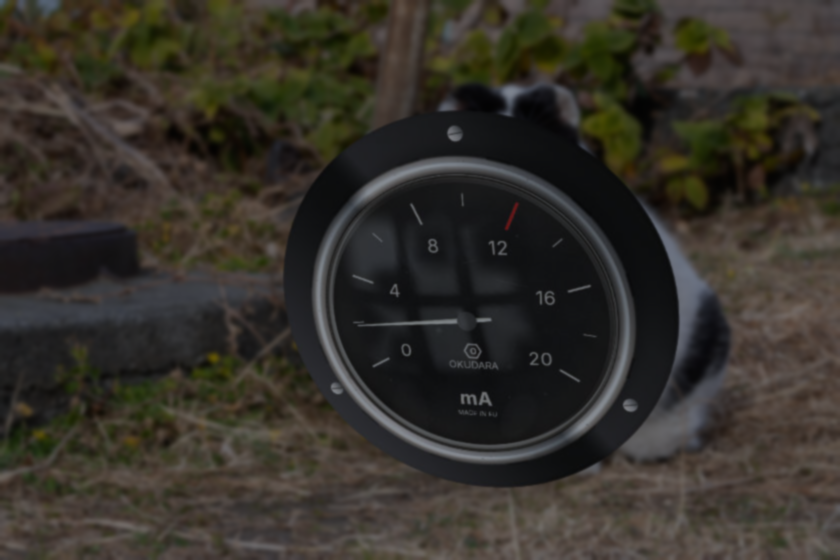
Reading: 2 mA
